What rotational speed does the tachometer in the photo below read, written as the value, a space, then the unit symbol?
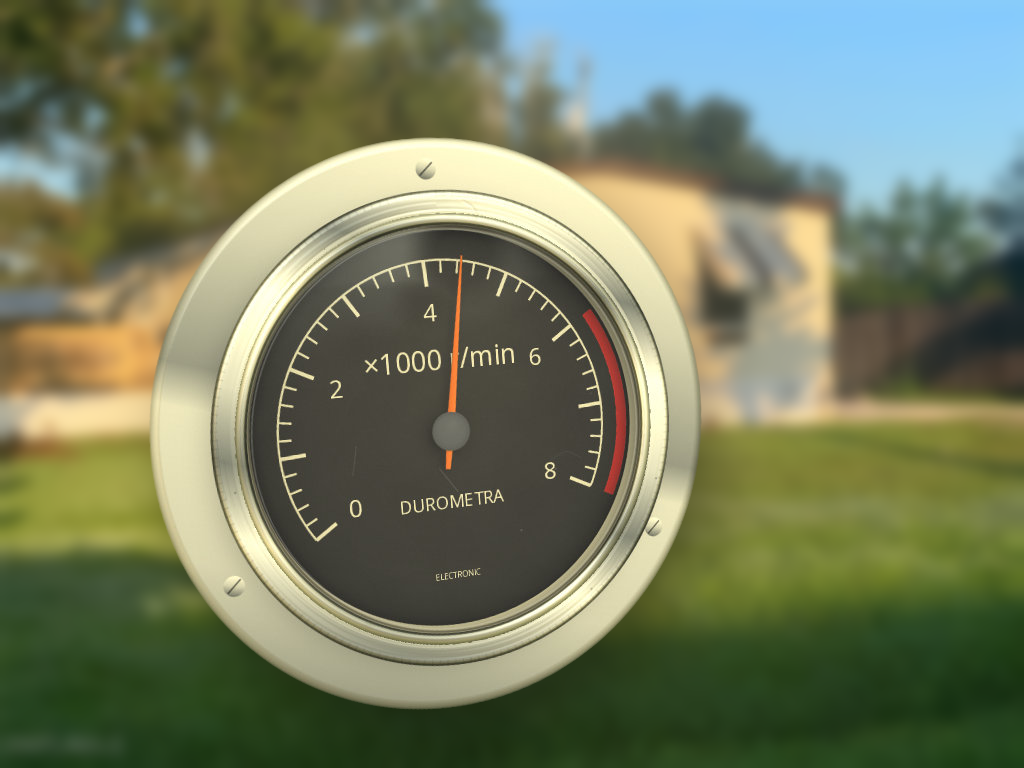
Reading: 4400 rpm
